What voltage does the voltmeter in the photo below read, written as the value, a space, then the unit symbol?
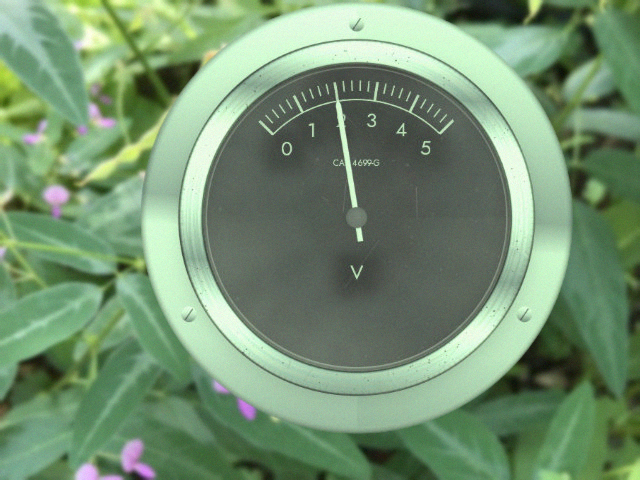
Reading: 2 V
